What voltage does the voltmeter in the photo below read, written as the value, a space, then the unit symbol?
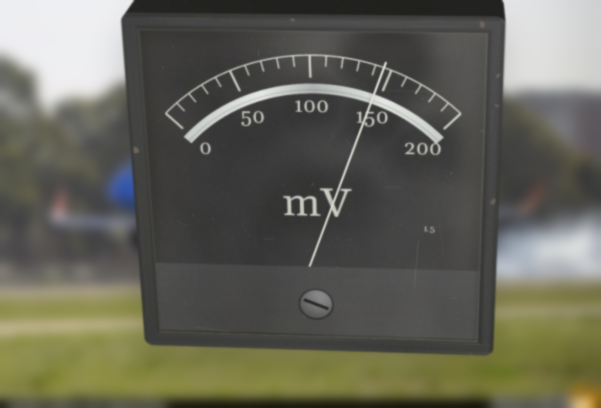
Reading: 145 mV
